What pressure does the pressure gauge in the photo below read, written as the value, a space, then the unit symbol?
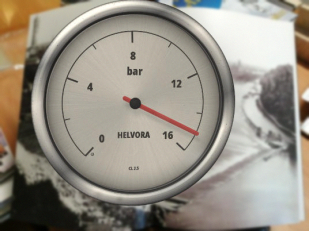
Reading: 15 bar
